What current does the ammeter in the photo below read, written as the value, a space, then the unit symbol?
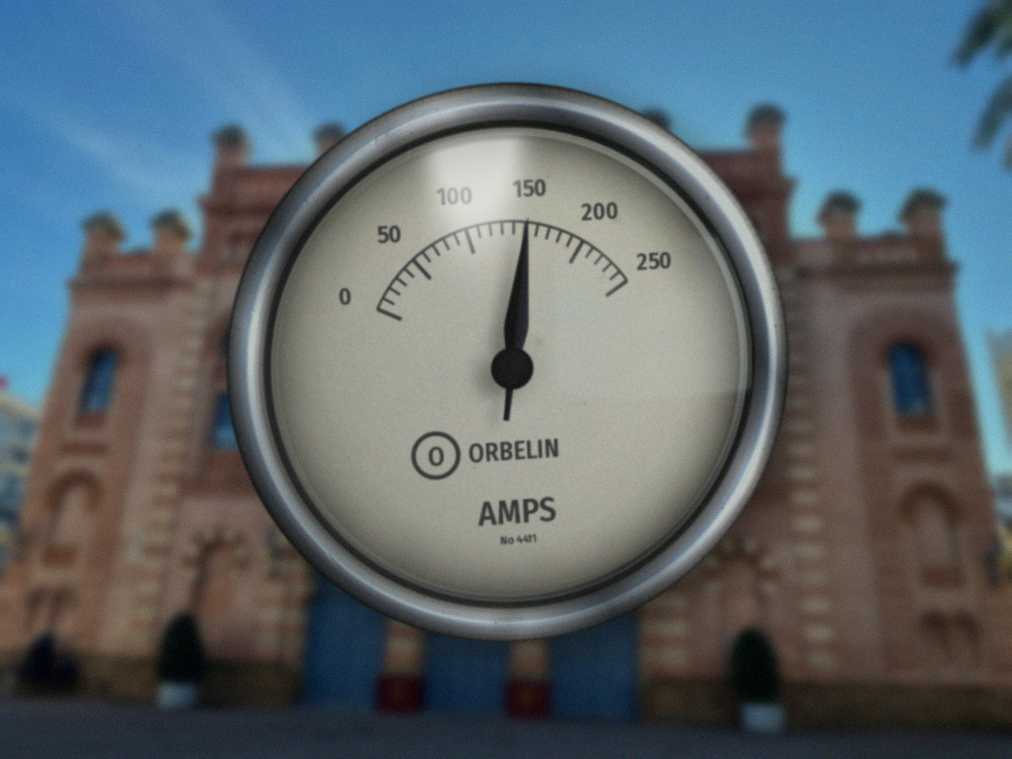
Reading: 150 A
